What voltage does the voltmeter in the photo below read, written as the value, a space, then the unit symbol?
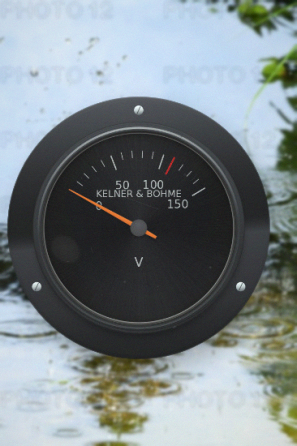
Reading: 0 V
